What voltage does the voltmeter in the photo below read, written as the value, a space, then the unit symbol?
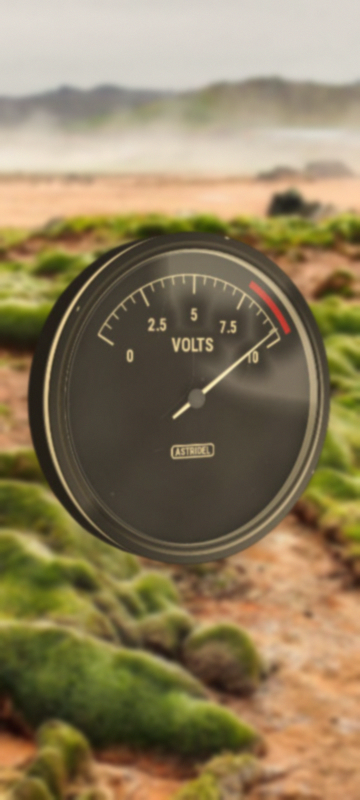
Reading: 9.5 V
